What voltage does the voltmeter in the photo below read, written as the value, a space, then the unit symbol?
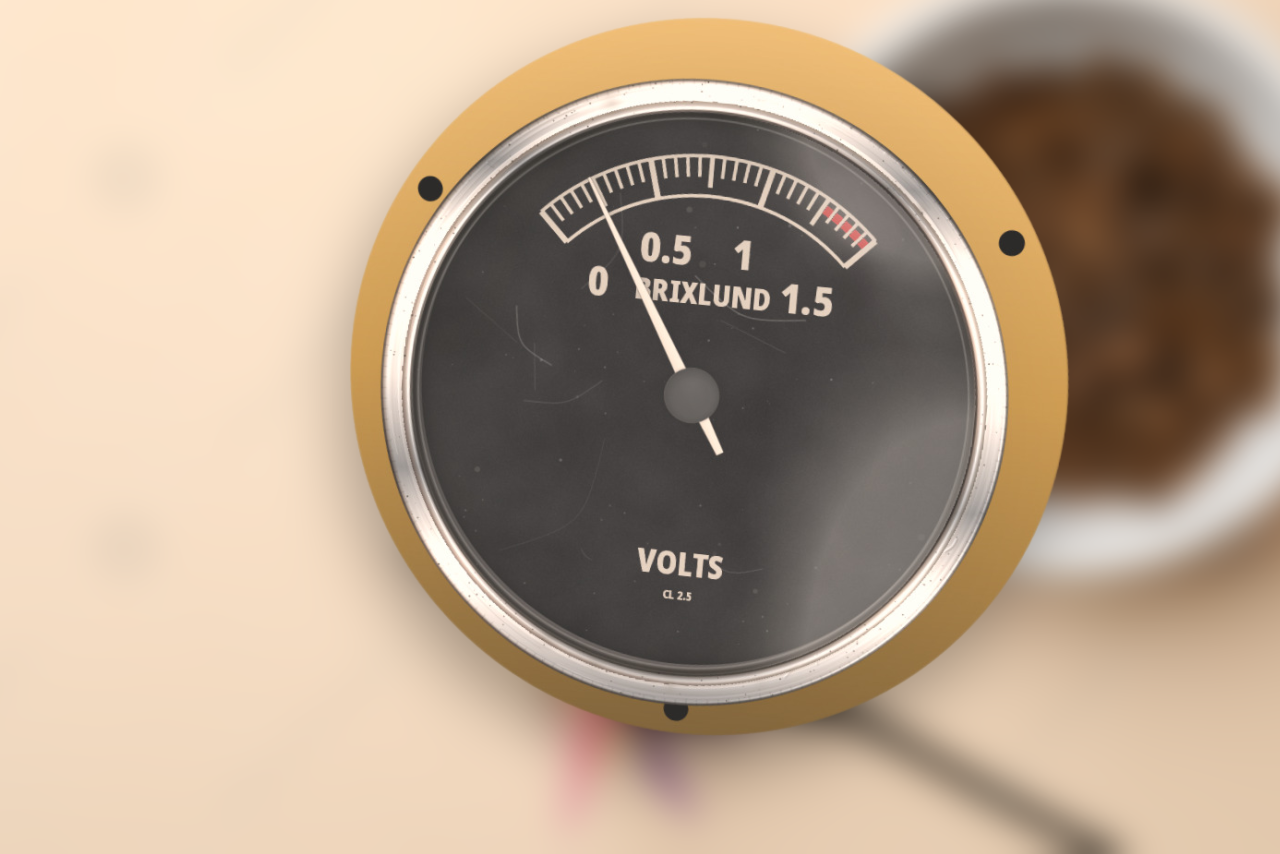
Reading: 0.25 V
